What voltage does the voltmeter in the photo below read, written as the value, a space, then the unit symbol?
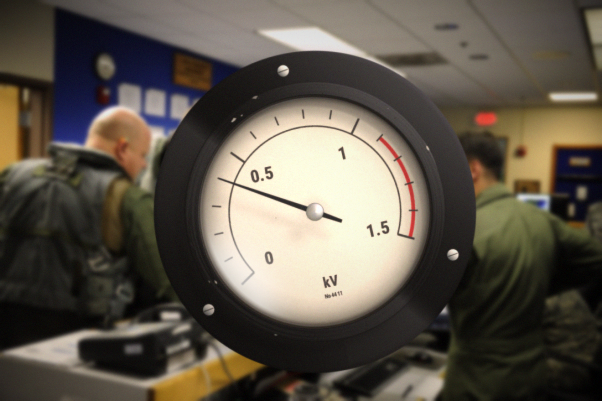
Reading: 0.4 kV
